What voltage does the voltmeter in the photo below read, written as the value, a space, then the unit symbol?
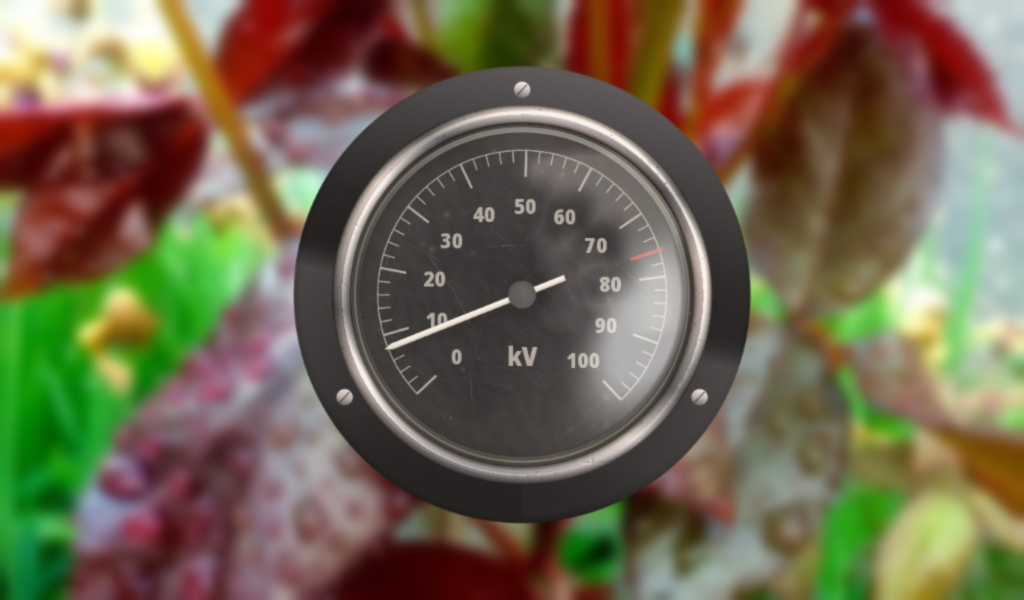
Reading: 8 kV
